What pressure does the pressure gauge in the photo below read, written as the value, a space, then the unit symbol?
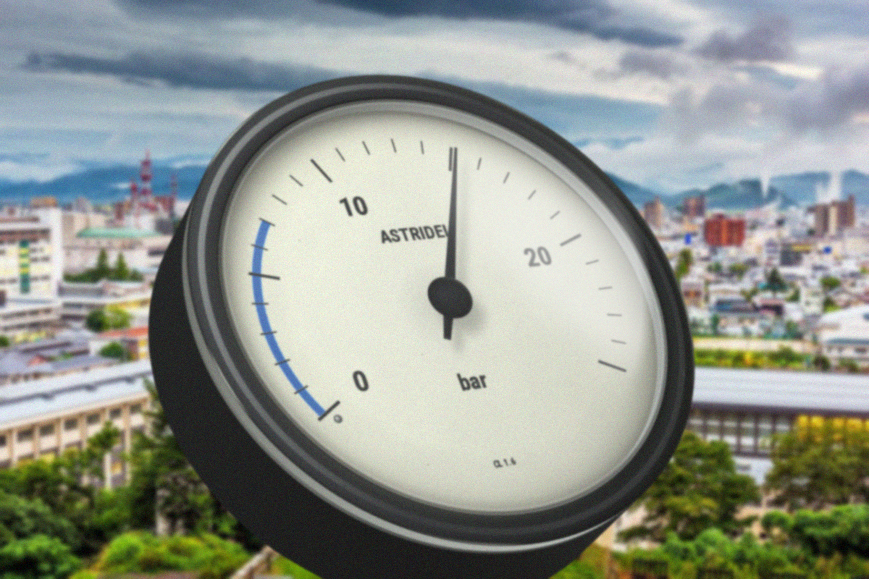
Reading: 15 bar
